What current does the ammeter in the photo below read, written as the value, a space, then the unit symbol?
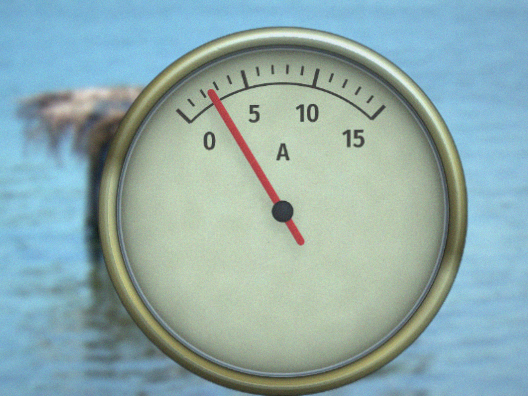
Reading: 2.5 A
